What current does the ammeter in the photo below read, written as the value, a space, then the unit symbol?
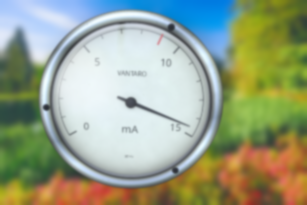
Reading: 14.5 mA
